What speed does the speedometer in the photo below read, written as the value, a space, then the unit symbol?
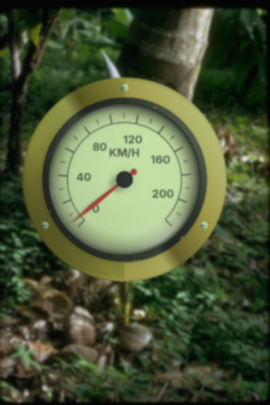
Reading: 5 km/h
